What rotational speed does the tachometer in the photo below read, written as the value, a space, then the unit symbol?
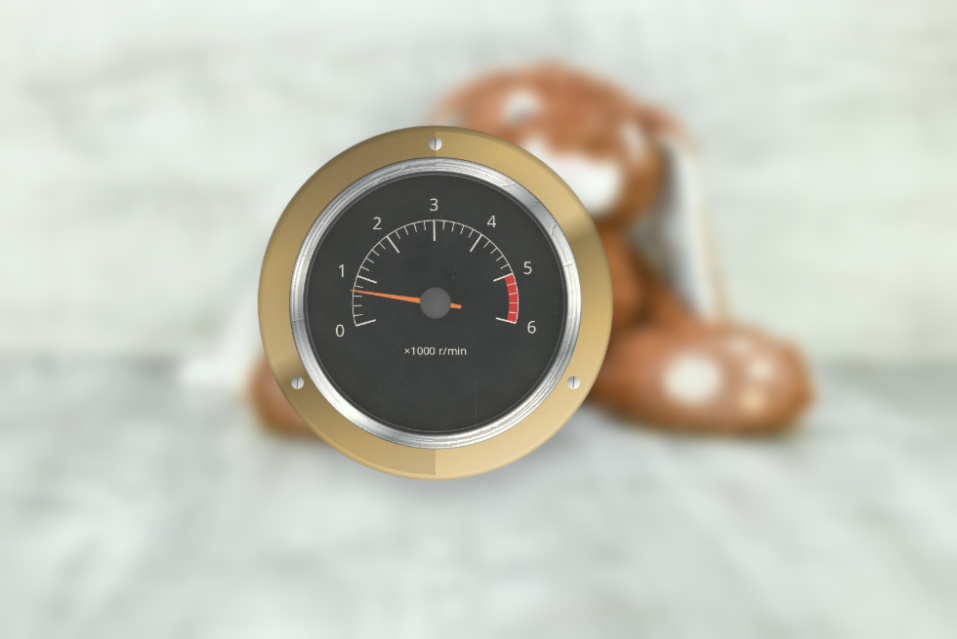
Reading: 700 rpm
